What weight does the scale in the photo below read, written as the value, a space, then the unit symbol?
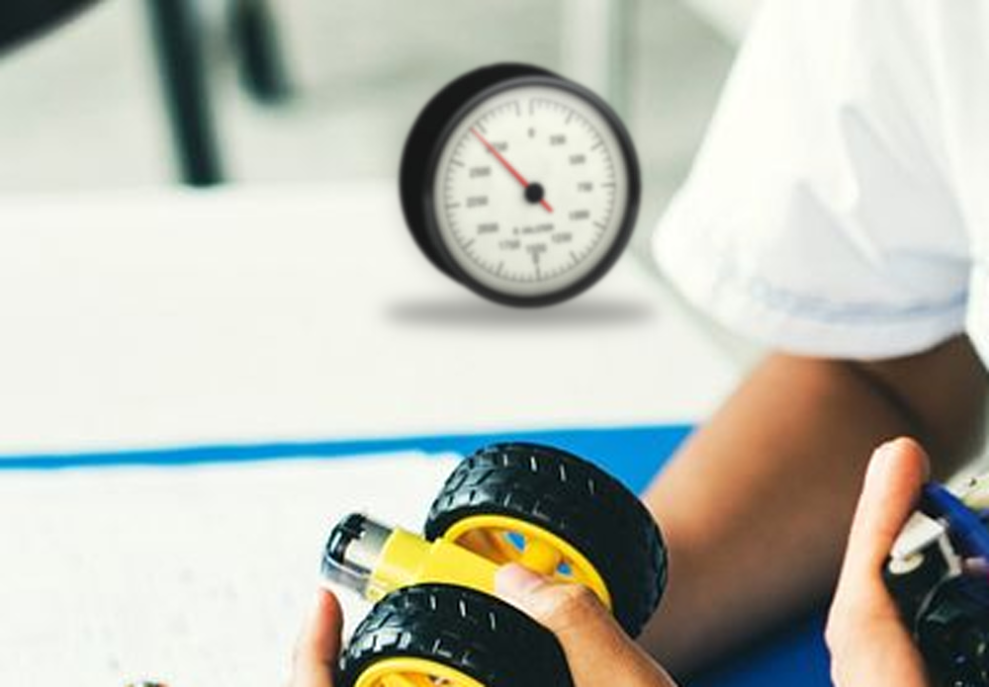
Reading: 2700 g
